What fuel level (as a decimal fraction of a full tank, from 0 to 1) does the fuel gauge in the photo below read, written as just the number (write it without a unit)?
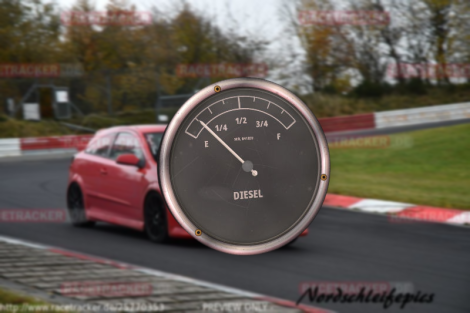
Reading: 0.125
